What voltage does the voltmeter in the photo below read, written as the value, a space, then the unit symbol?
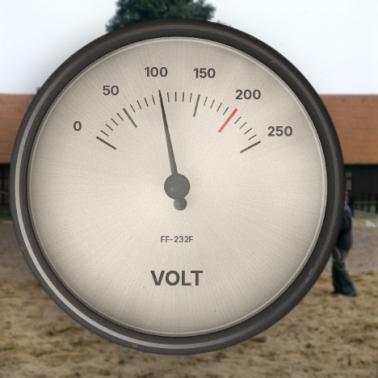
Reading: 100 V
